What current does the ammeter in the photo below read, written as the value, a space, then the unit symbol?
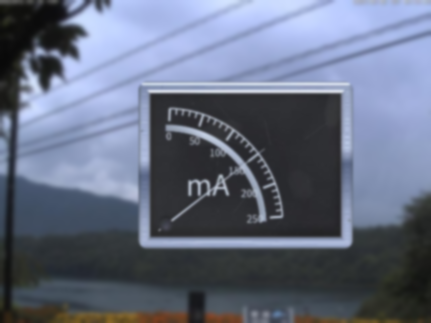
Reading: 150 mA
